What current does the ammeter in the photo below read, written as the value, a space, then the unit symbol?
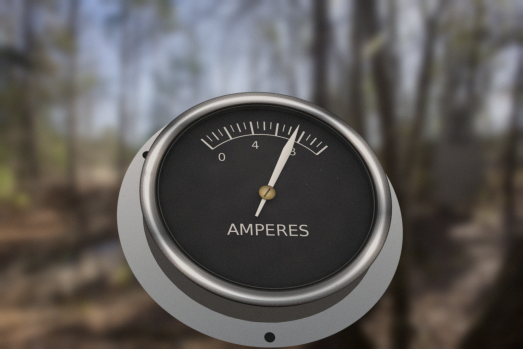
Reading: 7.5 A
